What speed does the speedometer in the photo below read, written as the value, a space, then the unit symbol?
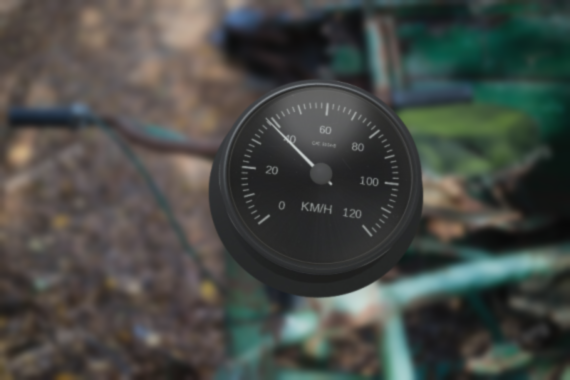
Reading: 38 km/h
